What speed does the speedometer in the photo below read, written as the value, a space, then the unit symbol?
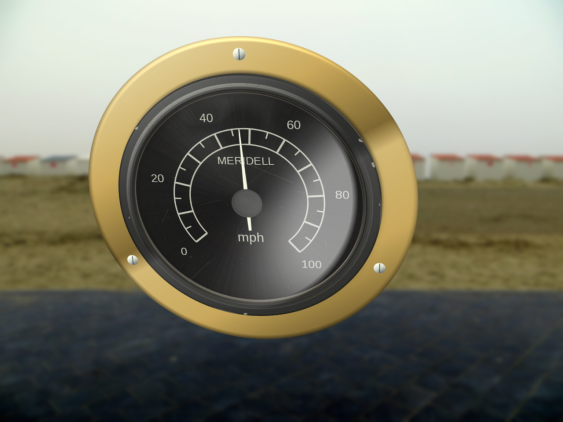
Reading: 47.5 mph
